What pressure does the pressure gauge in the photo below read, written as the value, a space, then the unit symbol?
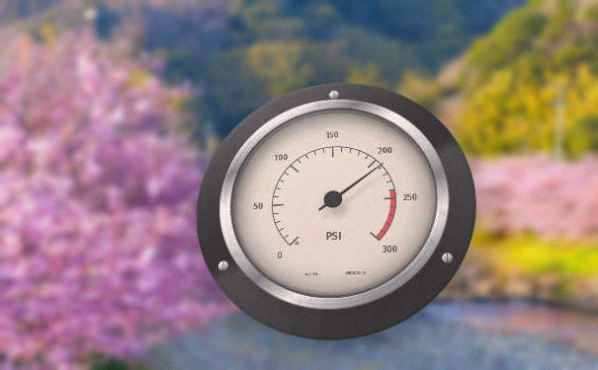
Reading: 210 psi
